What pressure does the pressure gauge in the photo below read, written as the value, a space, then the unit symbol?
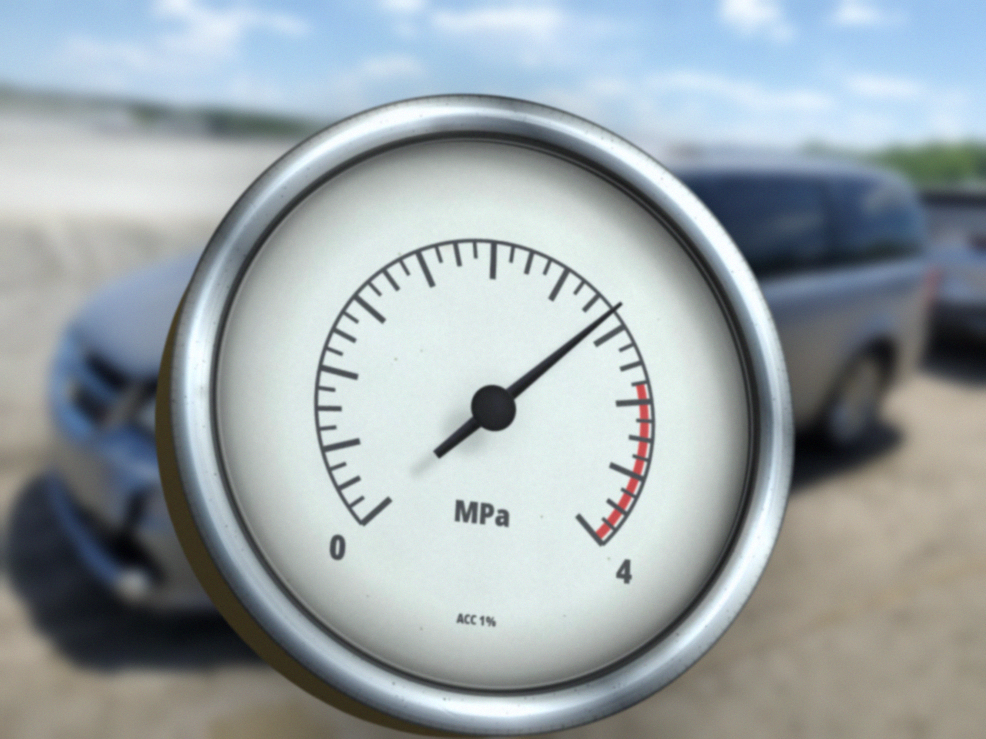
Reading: 2.7 MPa
